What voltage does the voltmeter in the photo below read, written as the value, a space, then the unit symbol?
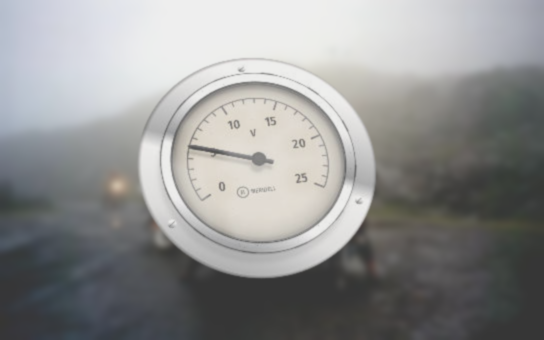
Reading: 5 V
